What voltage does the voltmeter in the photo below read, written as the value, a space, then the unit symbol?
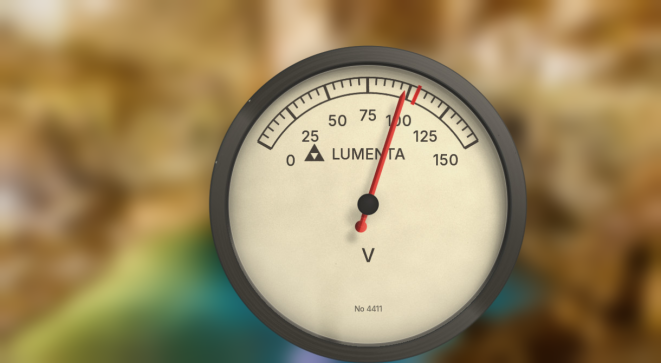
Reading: 97.5 V
